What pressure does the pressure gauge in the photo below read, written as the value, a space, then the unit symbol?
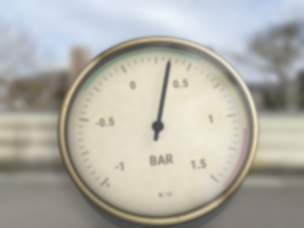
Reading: 0.35 bar
